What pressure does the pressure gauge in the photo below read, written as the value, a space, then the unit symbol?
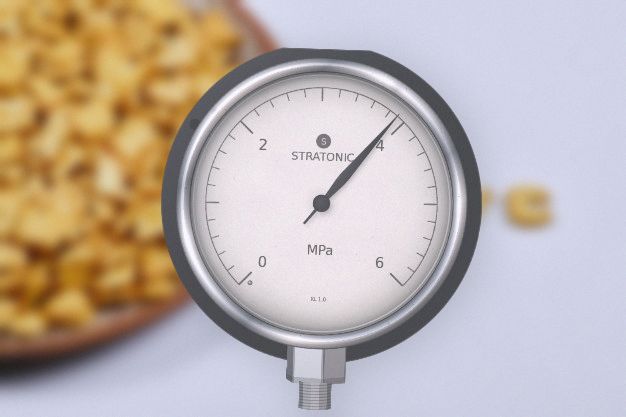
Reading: 3.9 MPa
